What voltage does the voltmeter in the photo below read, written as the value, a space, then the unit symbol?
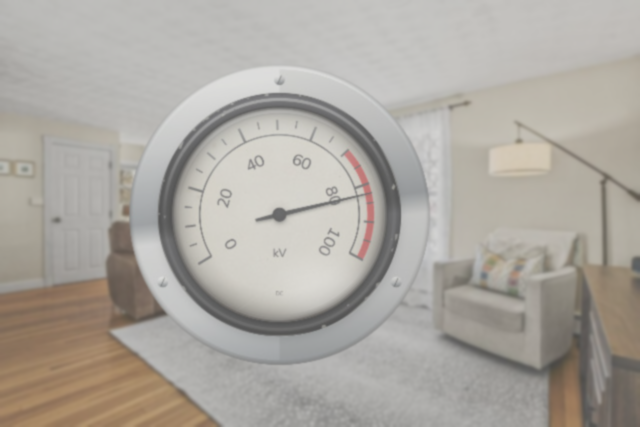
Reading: 82.5 kV
